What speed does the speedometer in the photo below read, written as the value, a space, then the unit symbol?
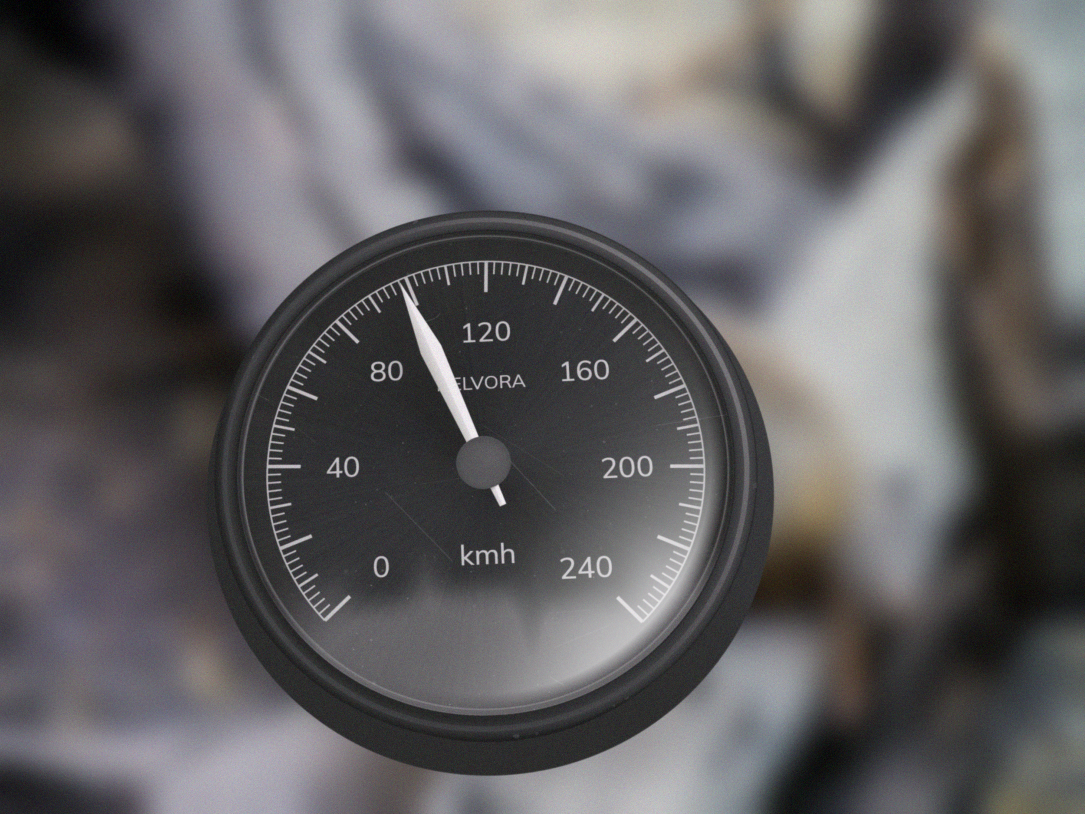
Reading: 98 km/h
